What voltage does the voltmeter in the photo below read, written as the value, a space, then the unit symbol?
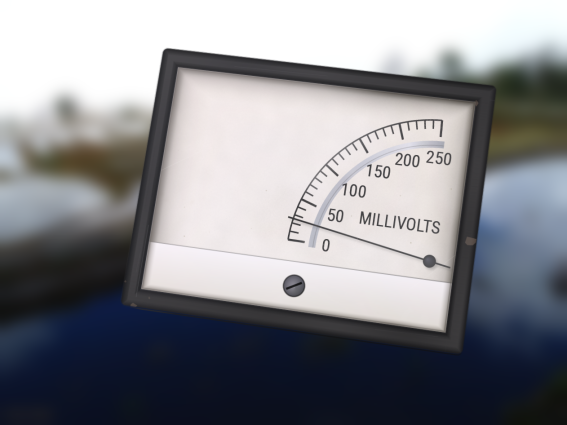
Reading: 25 mV
